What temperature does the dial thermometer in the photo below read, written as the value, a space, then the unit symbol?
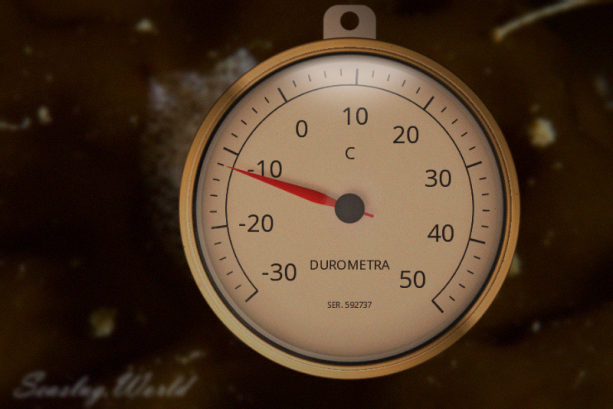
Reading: -12 °C
